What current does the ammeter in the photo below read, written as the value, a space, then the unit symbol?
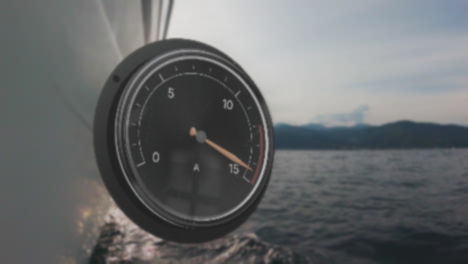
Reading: 14.5 A
